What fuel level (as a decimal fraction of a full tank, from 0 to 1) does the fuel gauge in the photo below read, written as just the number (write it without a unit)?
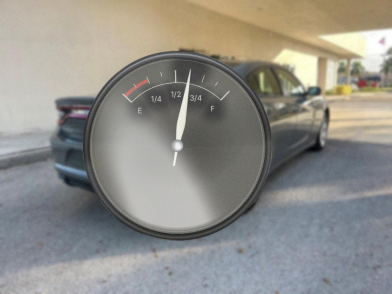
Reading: 0.625
